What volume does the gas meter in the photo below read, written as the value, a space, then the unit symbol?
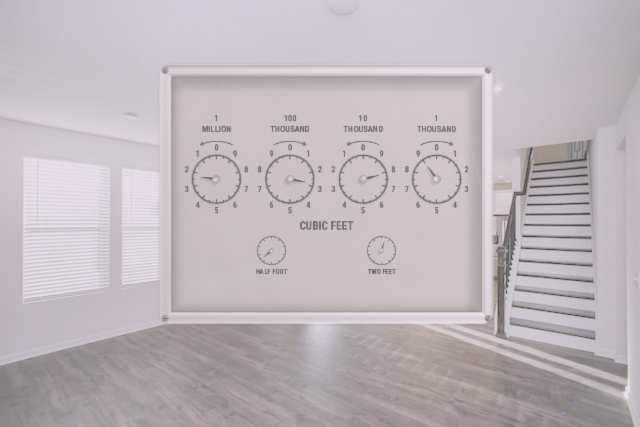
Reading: 227900 ft³
